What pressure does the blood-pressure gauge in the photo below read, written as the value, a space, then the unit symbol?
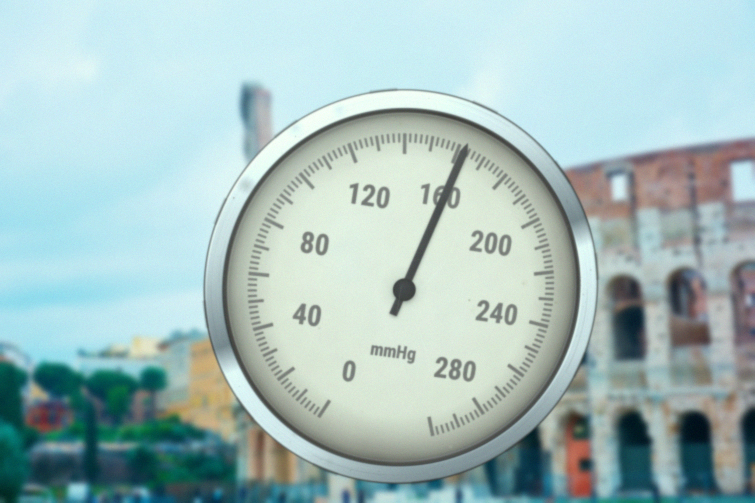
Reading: 162 mmHg
